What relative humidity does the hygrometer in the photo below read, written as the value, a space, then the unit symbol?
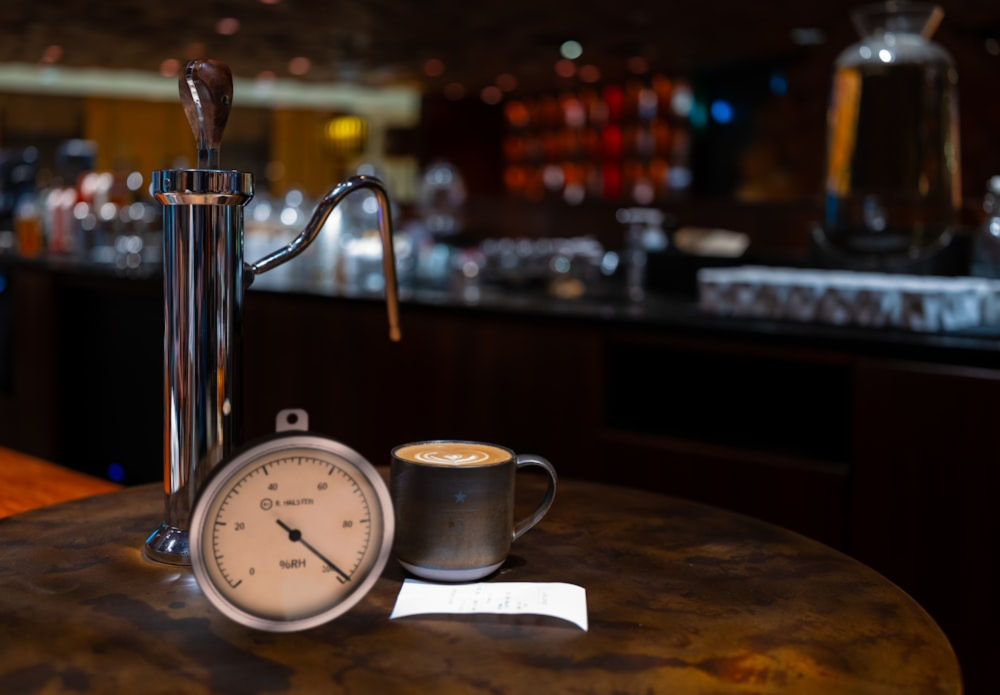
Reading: 98 %
